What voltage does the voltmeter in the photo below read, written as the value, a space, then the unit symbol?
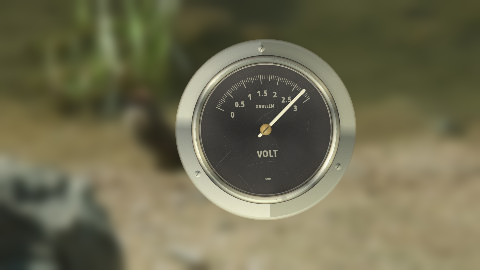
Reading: 2.75 V
